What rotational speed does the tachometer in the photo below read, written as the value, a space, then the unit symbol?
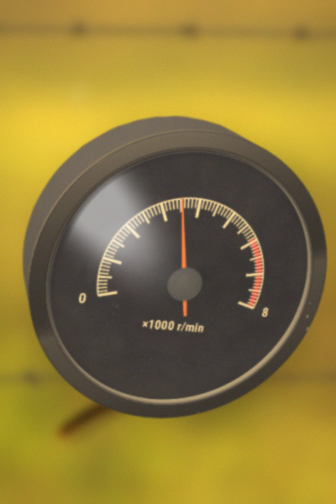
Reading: 3500 rpm
